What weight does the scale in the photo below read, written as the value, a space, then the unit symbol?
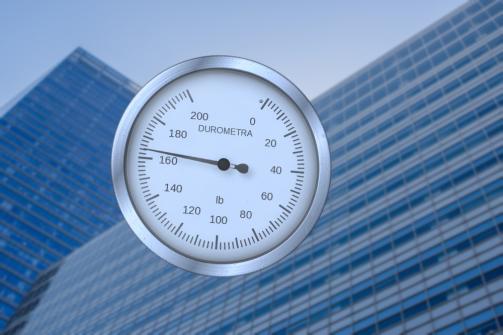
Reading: 164 lb
